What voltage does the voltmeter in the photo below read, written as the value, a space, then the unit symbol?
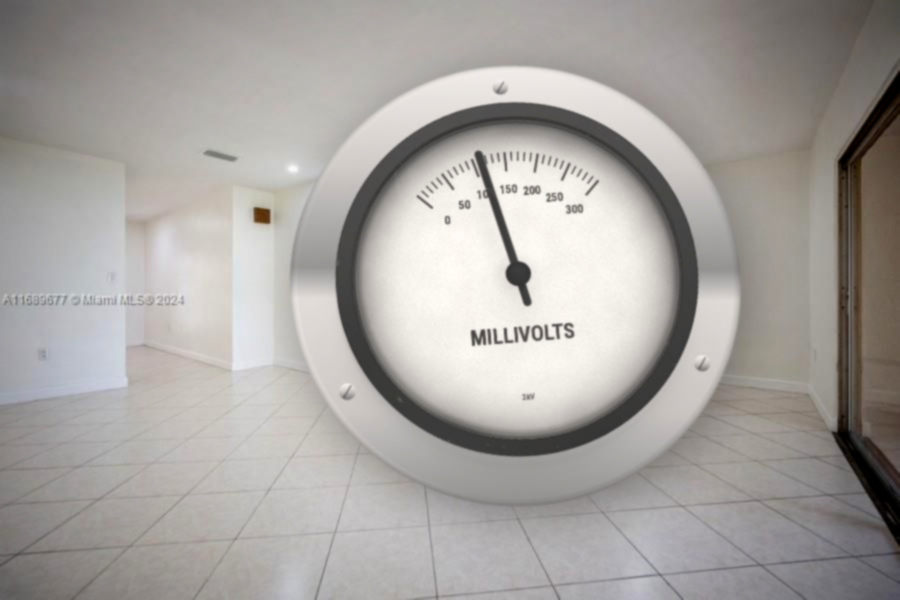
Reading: 110 mV
